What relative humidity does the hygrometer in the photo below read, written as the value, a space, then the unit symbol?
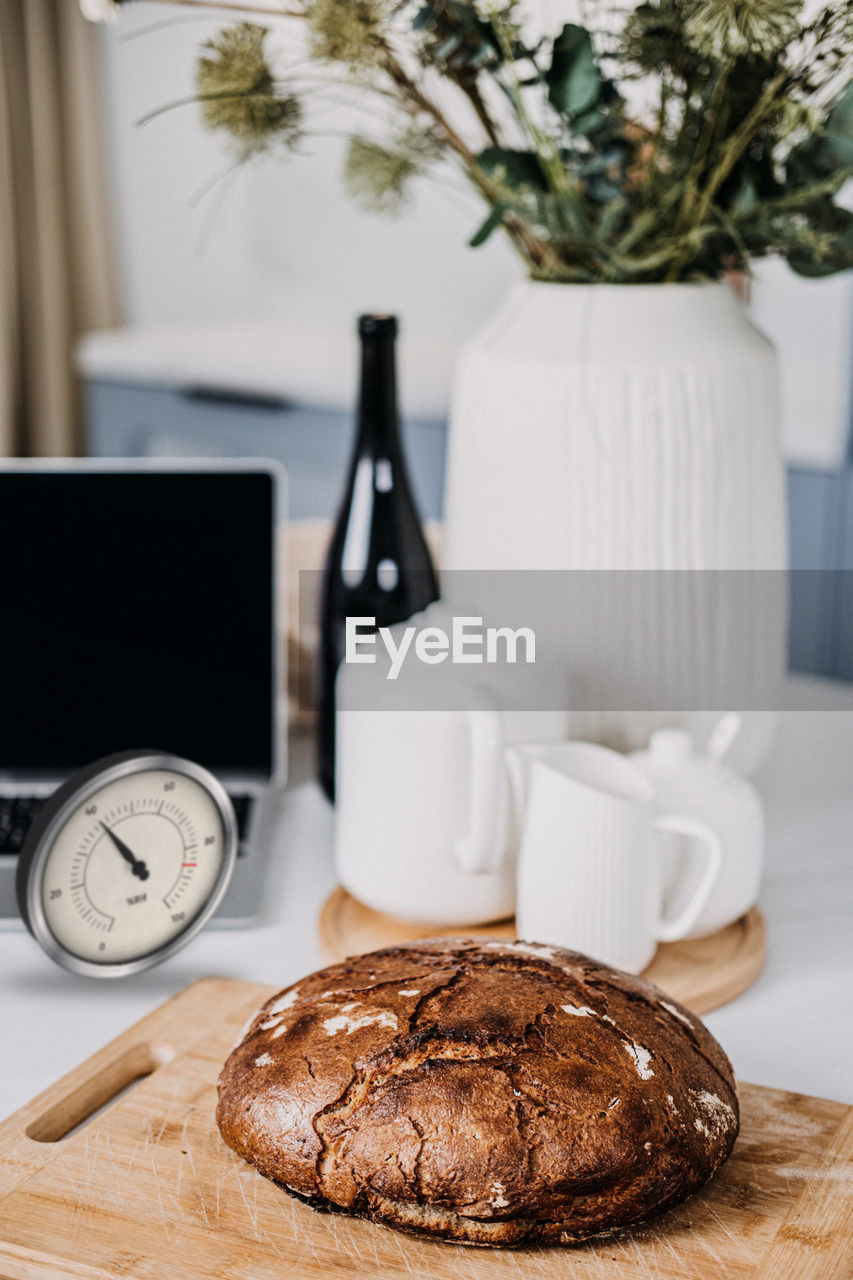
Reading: 40 %
